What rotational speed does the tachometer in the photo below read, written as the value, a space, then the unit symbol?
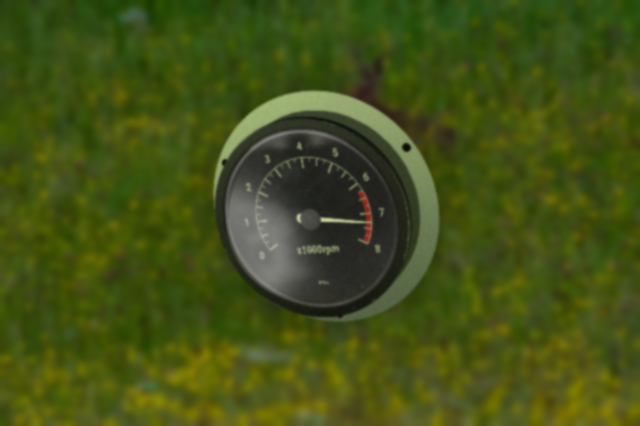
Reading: 7250 rpm
